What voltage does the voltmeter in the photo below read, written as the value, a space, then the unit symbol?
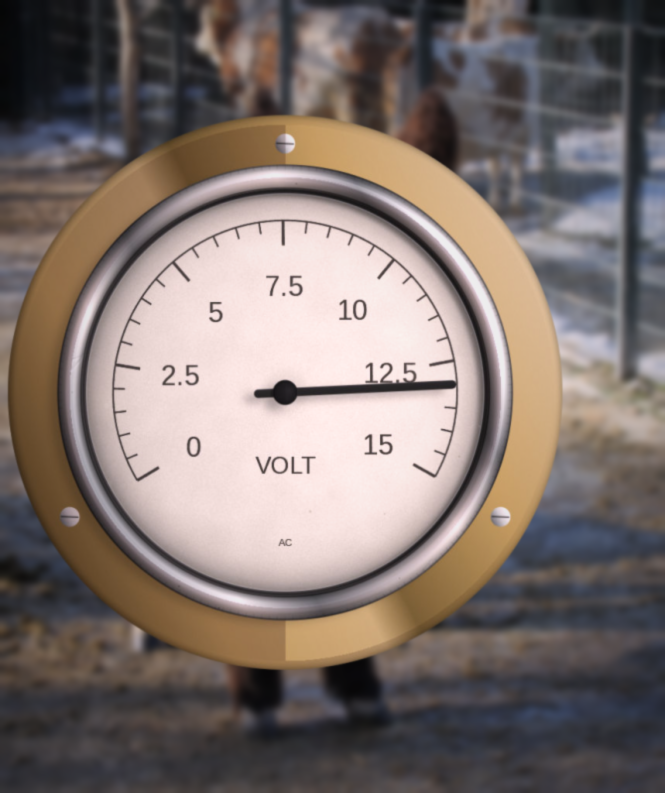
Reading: 13 V
